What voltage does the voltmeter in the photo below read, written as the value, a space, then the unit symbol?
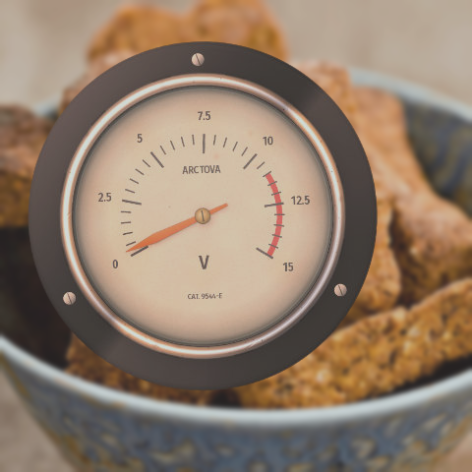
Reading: 0.25 V
